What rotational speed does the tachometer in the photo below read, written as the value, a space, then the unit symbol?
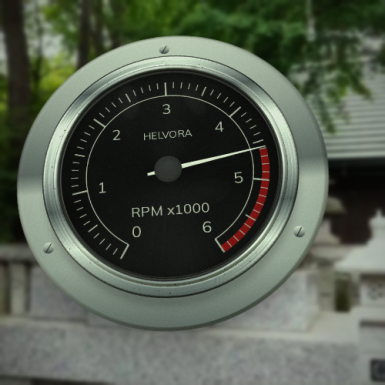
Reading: 4600 rpm
